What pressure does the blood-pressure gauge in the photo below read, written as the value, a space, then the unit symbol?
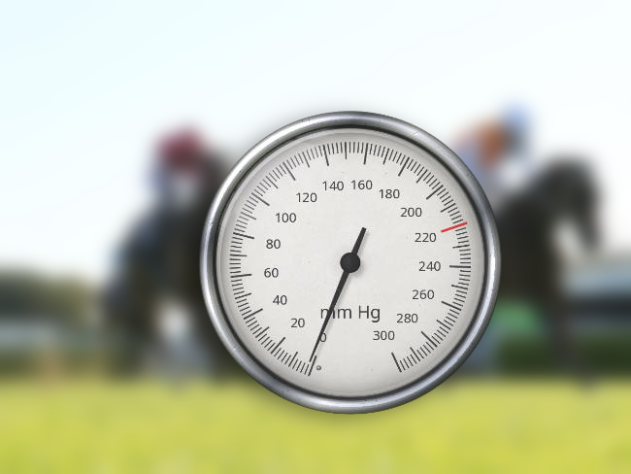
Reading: 2 mmHg
